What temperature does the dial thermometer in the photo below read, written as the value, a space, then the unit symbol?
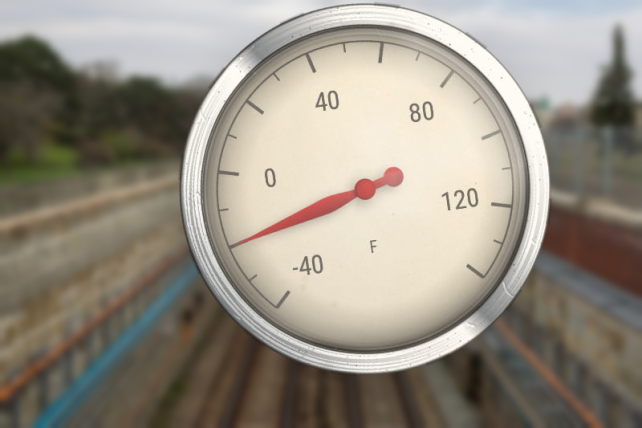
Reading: -20 °F
